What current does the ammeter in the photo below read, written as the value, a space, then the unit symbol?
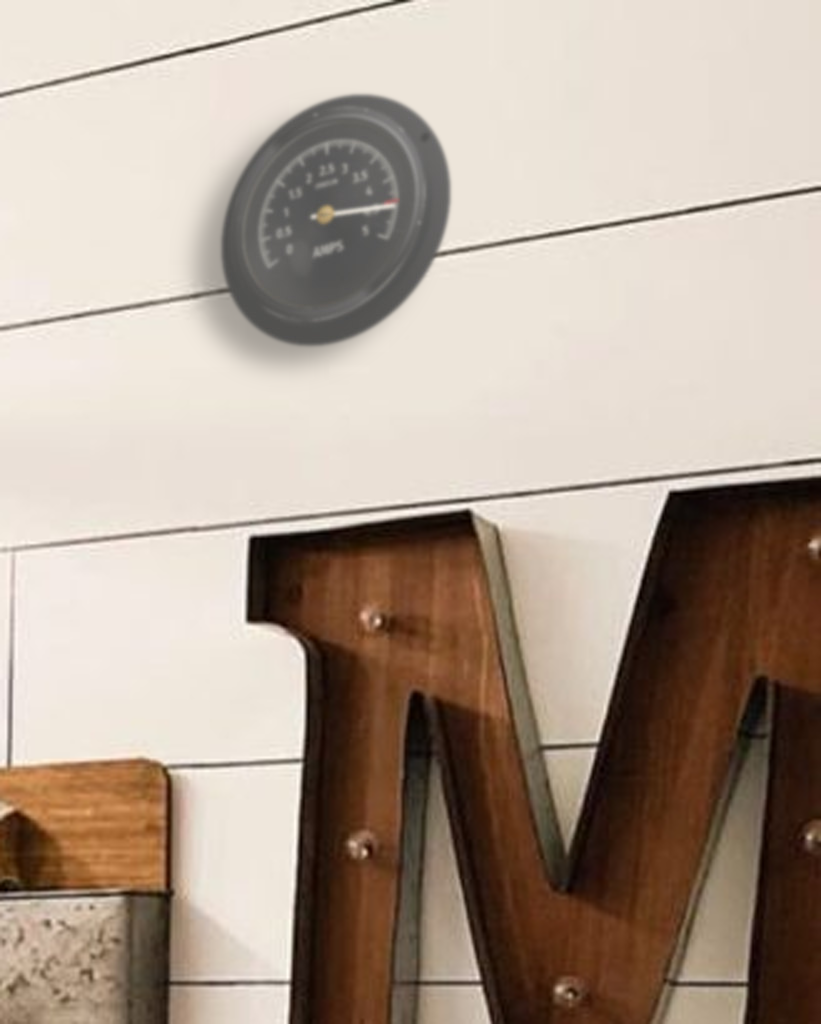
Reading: 4.5 A
